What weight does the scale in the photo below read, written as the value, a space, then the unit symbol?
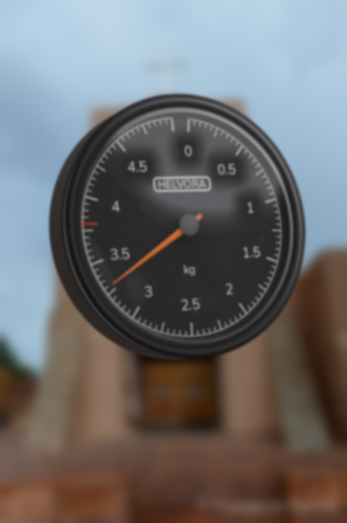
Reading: 3.3 kg
